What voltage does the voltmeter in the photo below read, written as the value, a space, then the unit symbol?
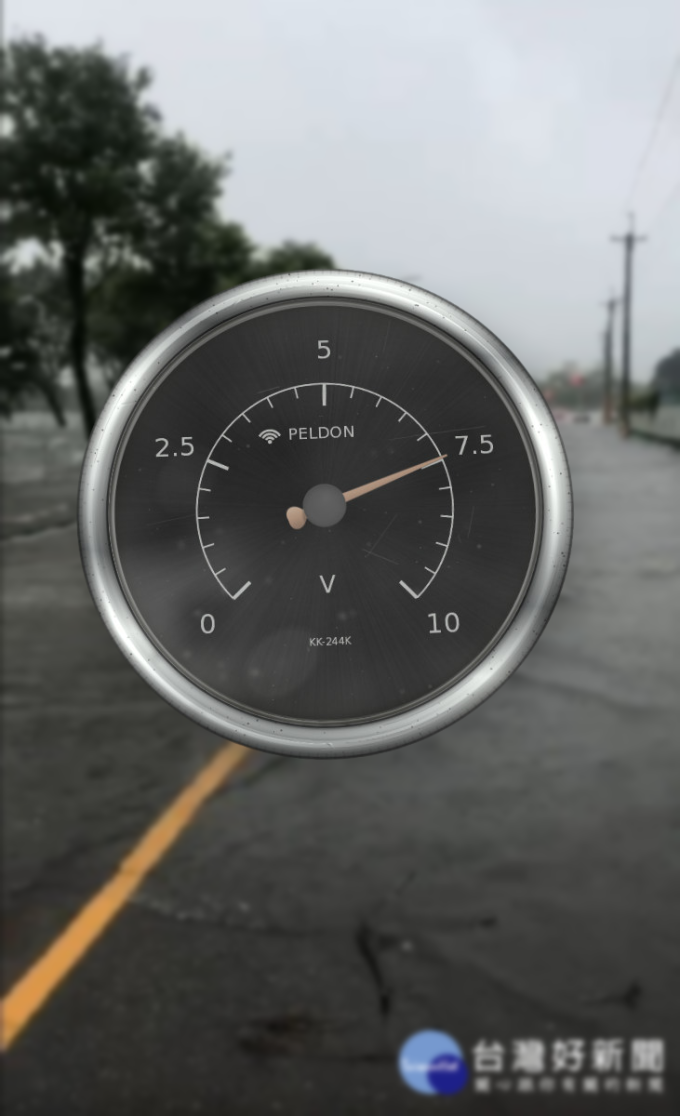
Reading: 7.5 V
